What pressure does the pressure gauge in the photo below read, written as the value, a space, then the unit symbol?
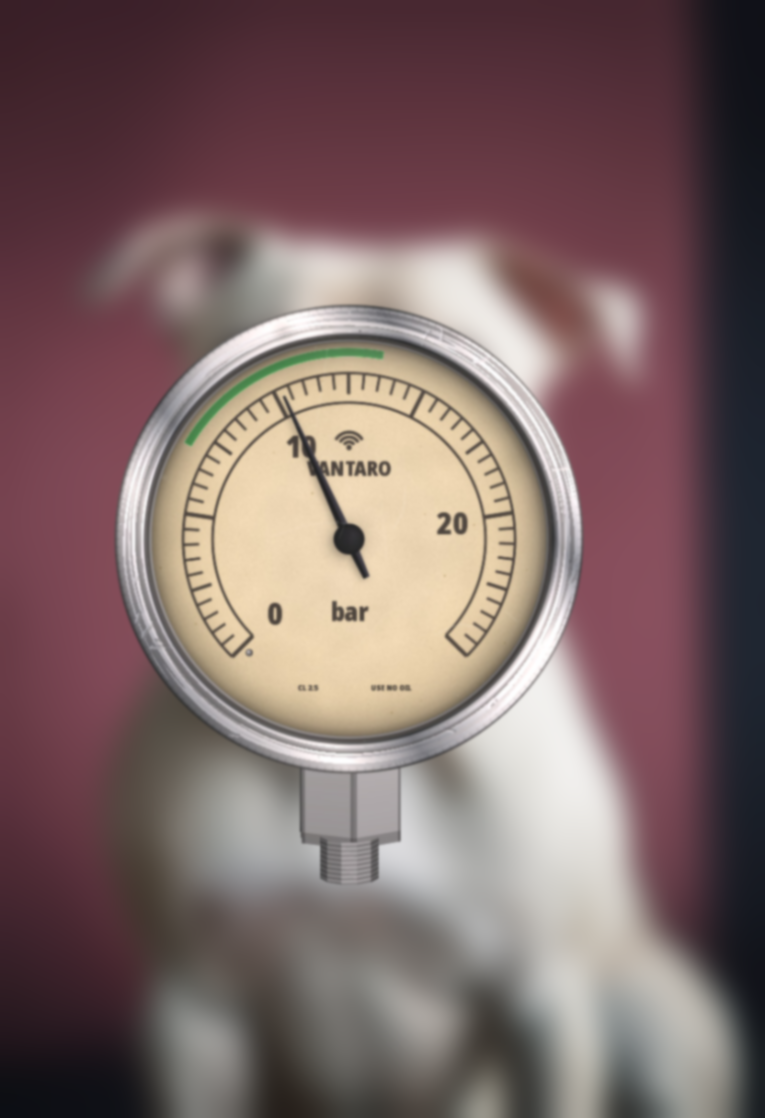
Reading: 10.25 bar
